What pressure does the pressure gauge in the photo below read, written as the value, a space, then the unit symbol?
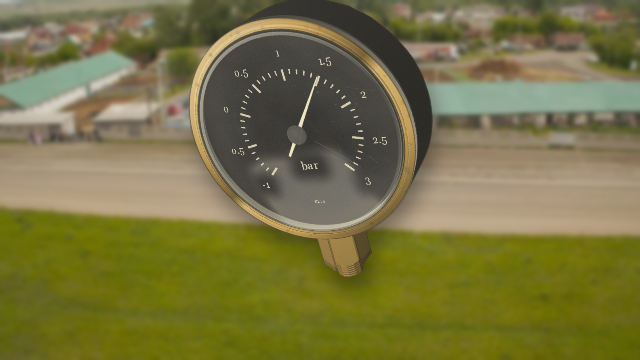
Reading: 1.5 bar
